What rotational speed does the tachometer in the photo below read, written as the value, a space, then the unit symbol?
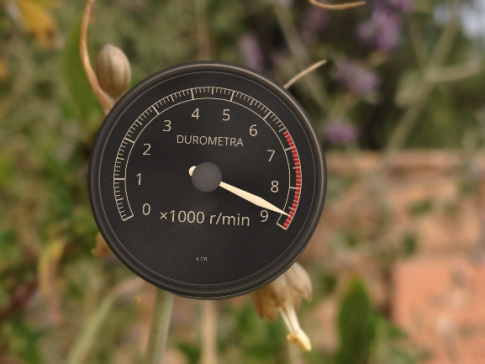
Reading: 8700 rpm
